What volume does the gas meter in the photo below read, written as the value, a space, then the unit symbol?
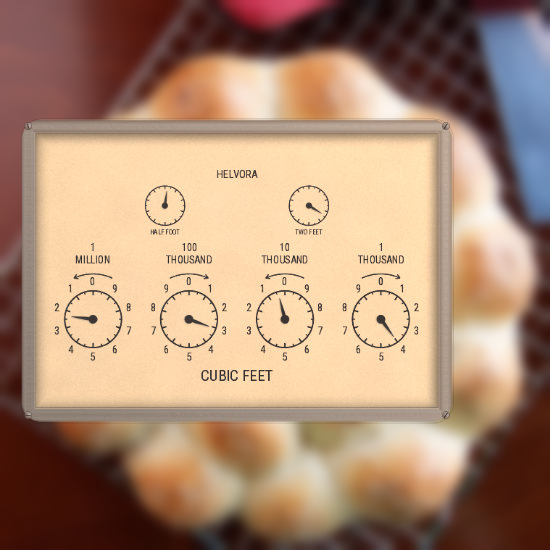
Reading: 230400 ft³
